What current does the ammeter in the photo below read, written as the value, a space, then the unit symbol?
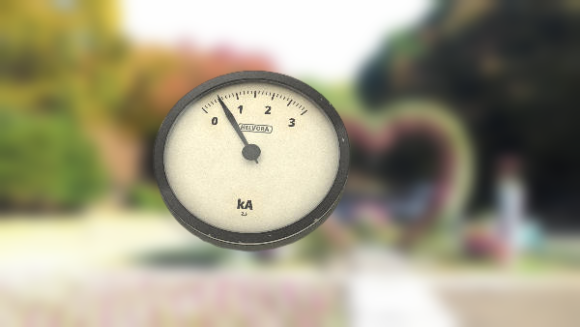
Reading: 0.5 kA
